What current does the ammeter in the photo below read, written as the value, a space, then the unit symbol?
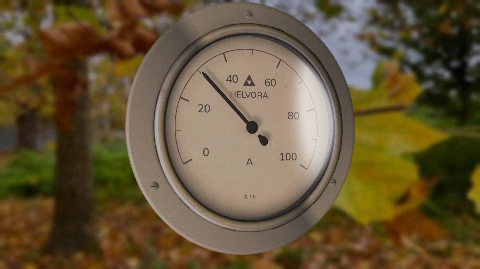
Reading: 30 A
